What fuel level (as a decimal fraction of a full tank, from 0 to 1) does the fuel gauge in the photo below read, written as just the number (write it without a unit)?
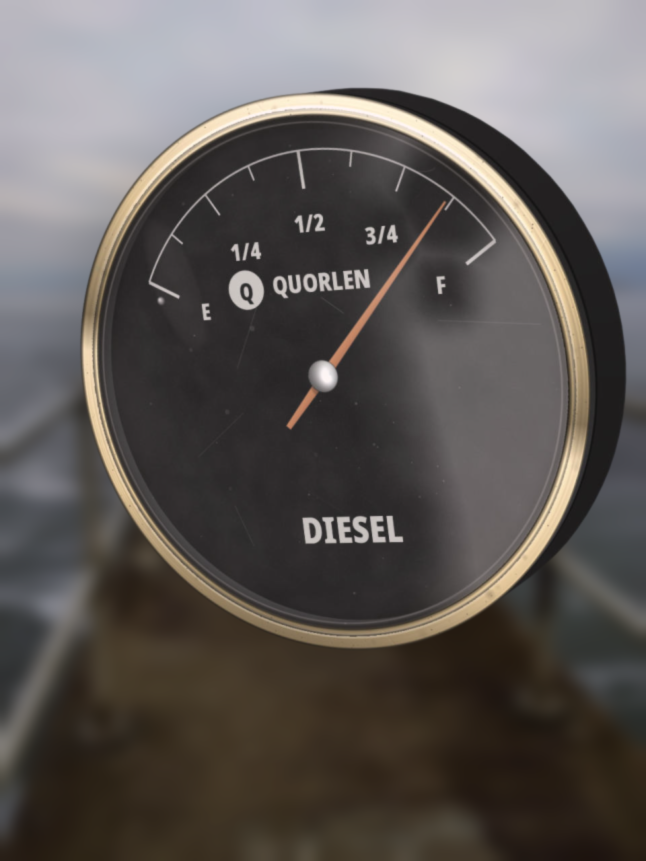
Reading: 0.875
